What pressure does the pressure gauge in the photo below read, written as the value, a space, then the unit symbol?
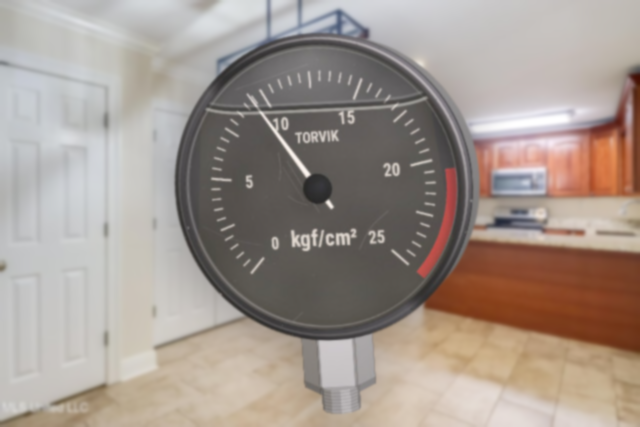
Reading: 9.5 kg/cm²
